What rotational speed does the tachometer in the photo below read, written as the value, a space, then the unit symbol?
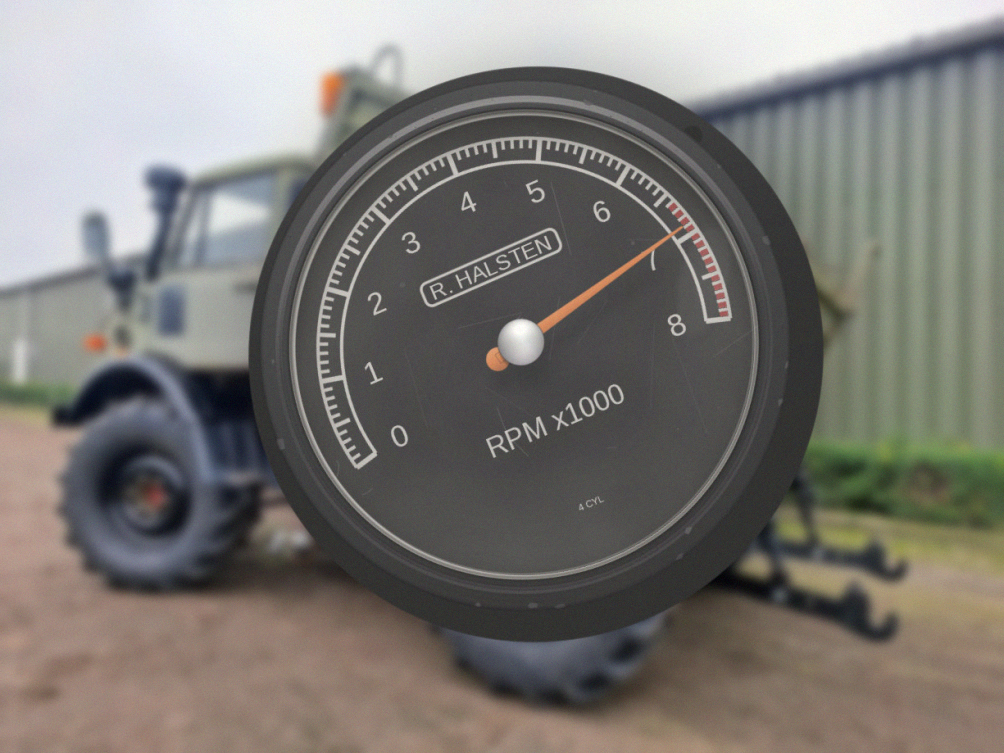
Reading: 6900 rpm
